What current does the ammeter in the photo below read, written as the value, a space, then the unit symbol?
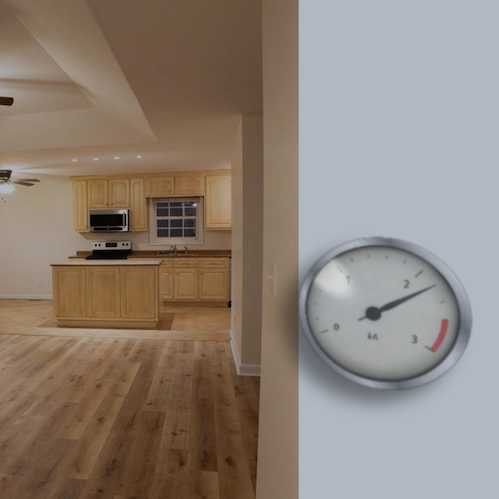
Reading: 2.2 kA
